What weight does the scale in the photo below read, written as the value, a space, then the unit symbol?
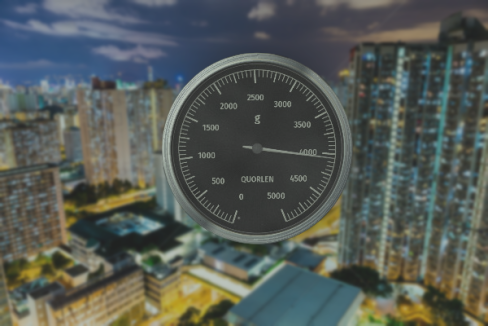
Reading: 4050 g
